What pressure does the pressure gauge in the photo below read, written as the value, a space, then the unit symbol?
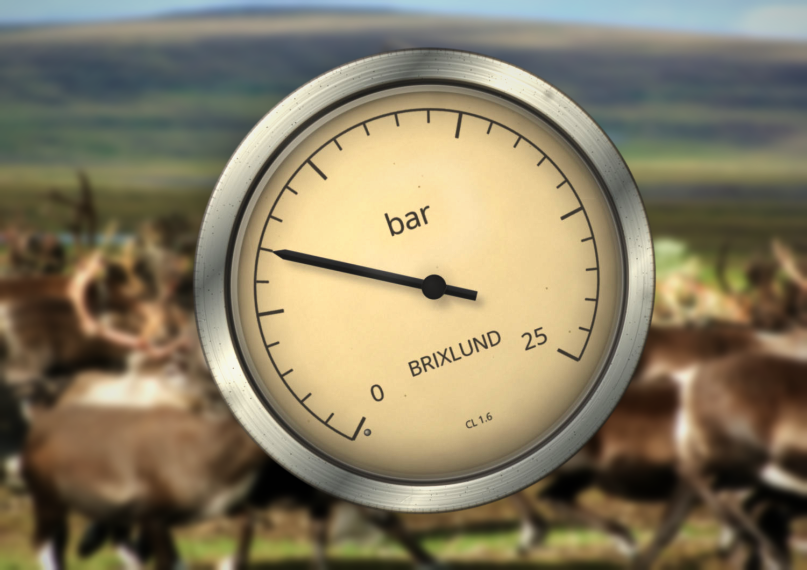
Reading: 7 bar
